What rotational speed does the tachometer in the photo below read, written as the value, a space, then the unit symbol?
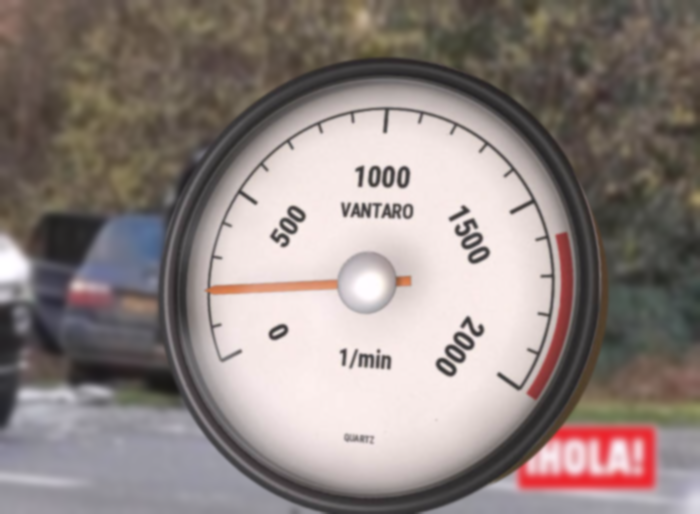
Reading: 200 rpm
